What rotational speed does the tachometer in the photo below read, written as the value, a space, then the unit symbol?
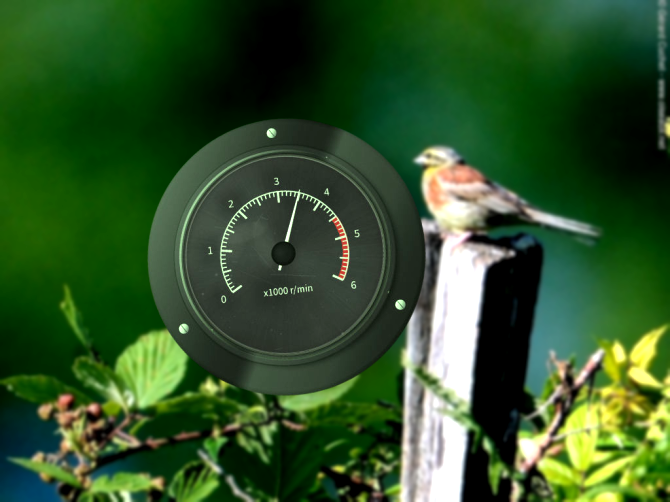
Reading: 3500 rpm
